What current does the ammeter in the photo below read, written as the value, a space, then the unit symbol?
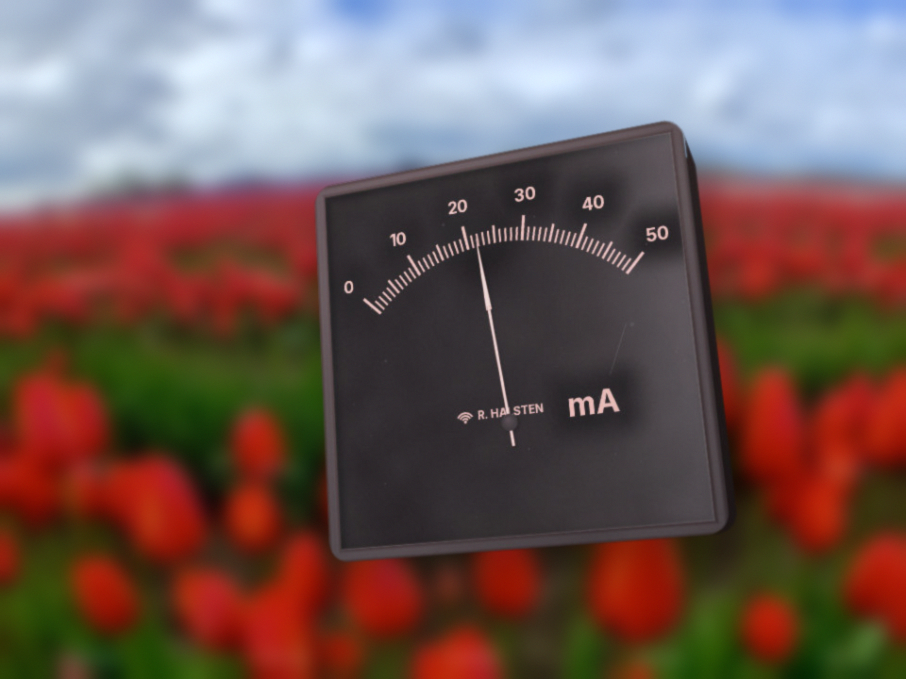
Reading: 22 mA
